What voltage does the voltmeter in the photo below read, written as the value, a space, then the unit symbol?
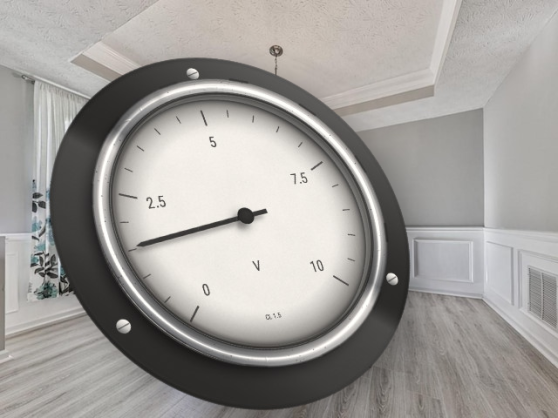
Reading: 1.5 V
